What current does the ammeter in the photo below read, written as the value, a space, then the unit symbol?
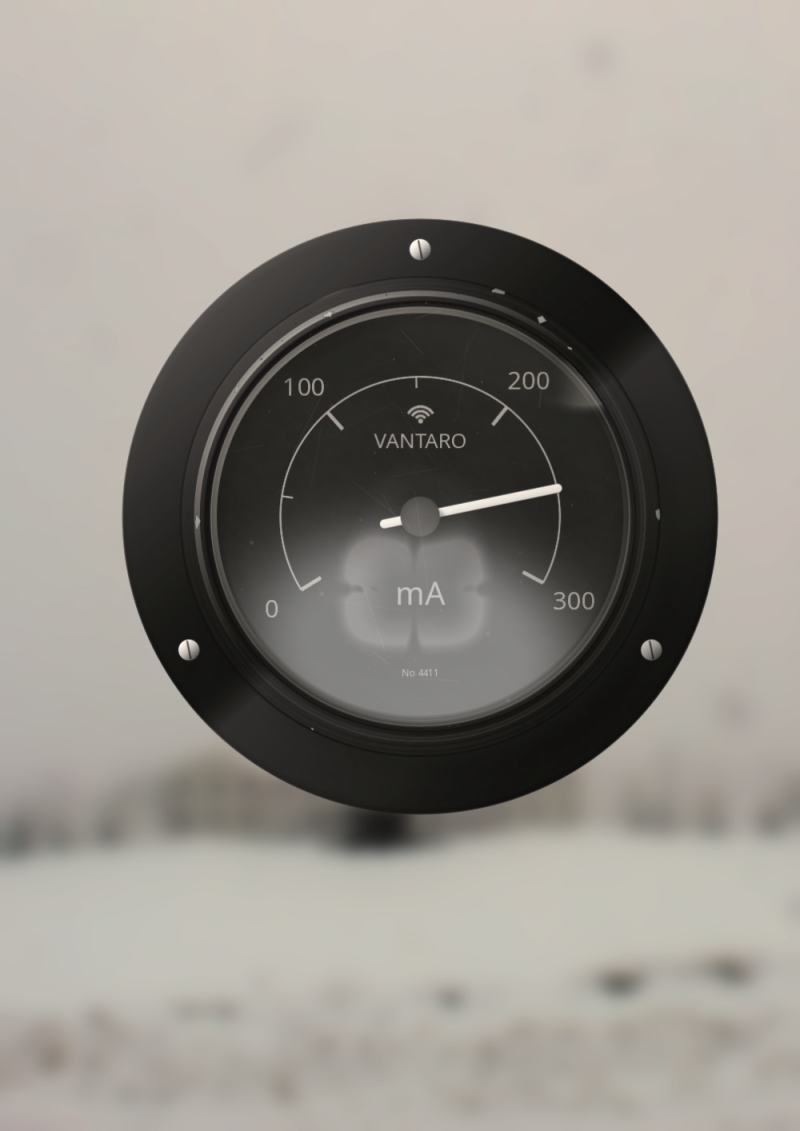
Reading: 250 mA
